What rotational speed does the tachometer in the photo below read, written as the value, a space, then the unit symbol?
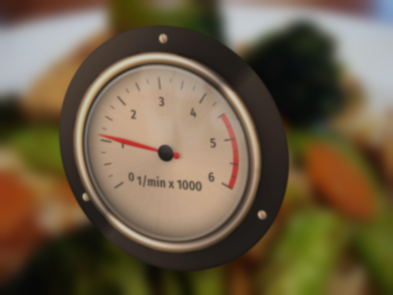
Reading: 1125 rpm
